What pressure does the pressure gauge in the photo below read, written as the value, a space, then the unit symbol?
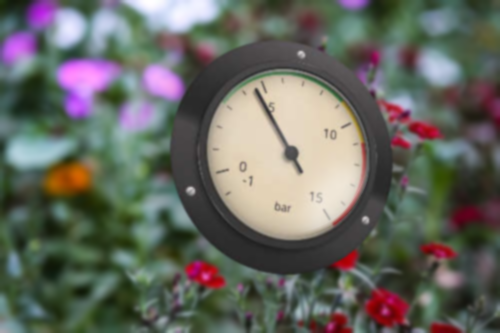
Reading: 4.5 bar
